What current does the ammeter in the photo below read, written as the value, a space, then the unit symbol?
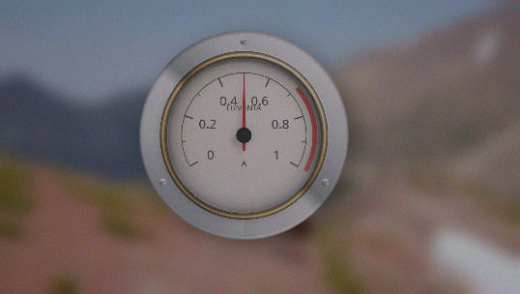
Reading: 0.5 A
